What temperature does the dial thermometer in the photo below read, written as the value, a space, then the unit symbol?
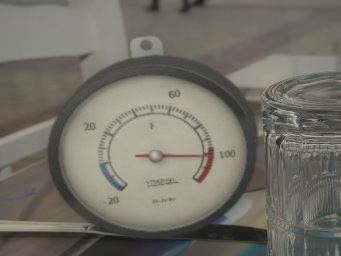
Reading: 100 °F
